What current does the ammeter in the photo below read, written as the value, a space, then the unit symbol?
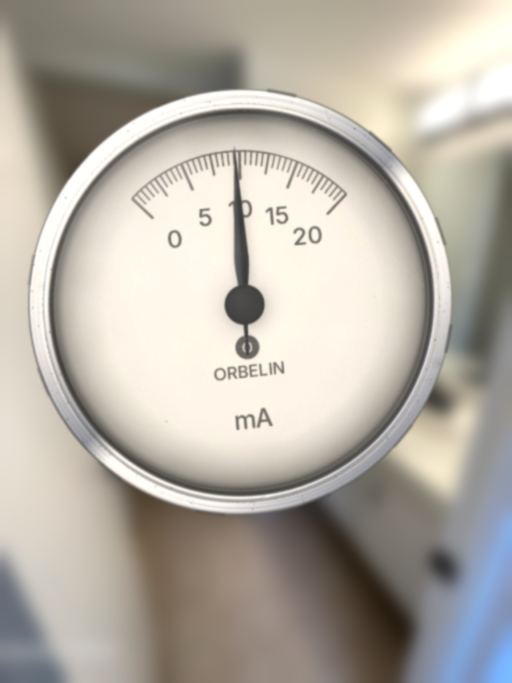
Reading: 9.5 mA
